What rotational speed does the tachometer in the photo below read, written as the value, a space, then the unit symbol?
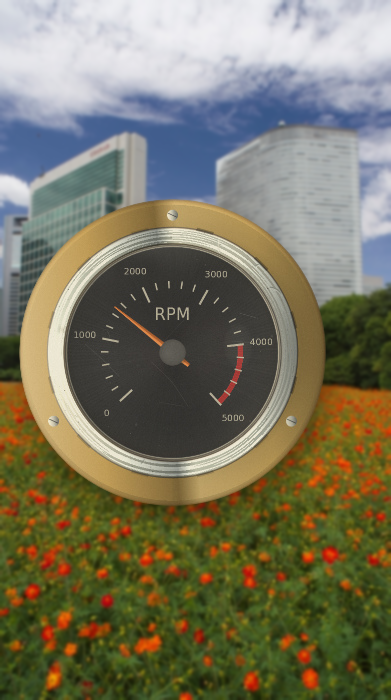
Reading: 1500 rpm
